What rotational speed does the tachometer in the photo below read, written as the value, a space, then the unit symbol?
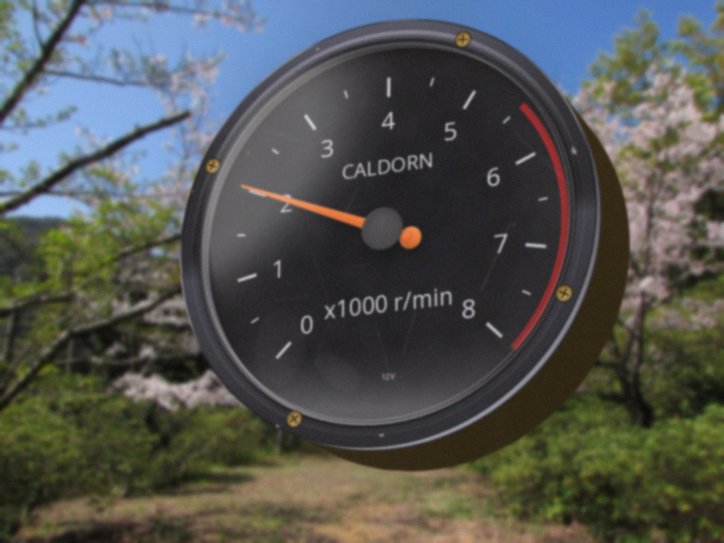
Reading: 2000 rpm
